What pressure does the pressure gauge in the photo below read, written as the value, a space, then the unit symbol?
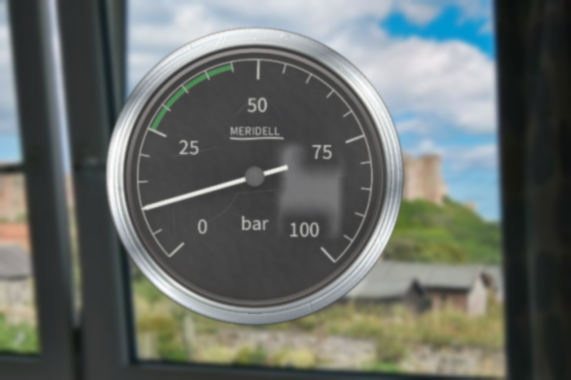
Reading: 10 bar
